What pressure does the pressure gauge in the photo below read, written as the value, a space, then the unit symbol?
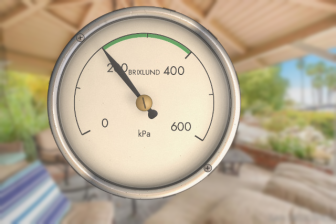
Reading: 200 kPa
